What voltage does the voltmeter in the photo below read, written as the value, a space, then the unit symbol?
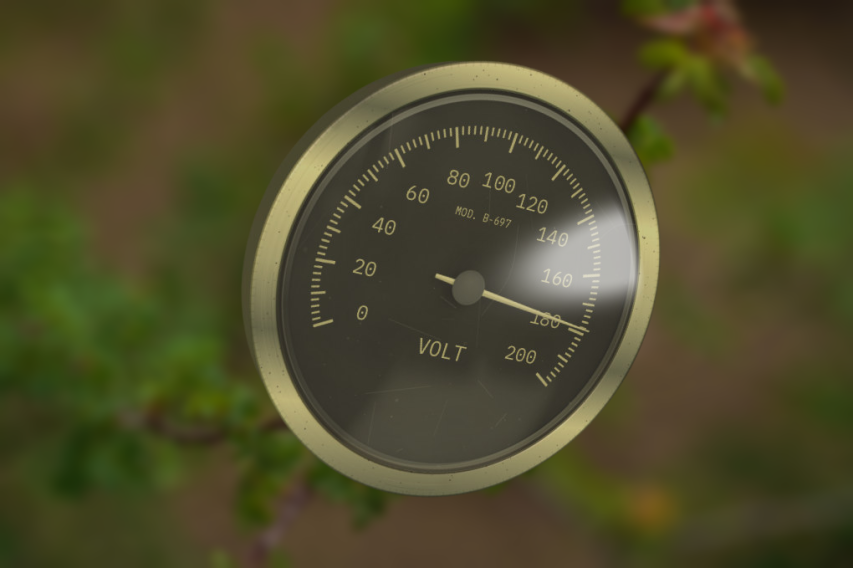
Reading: 178 V
